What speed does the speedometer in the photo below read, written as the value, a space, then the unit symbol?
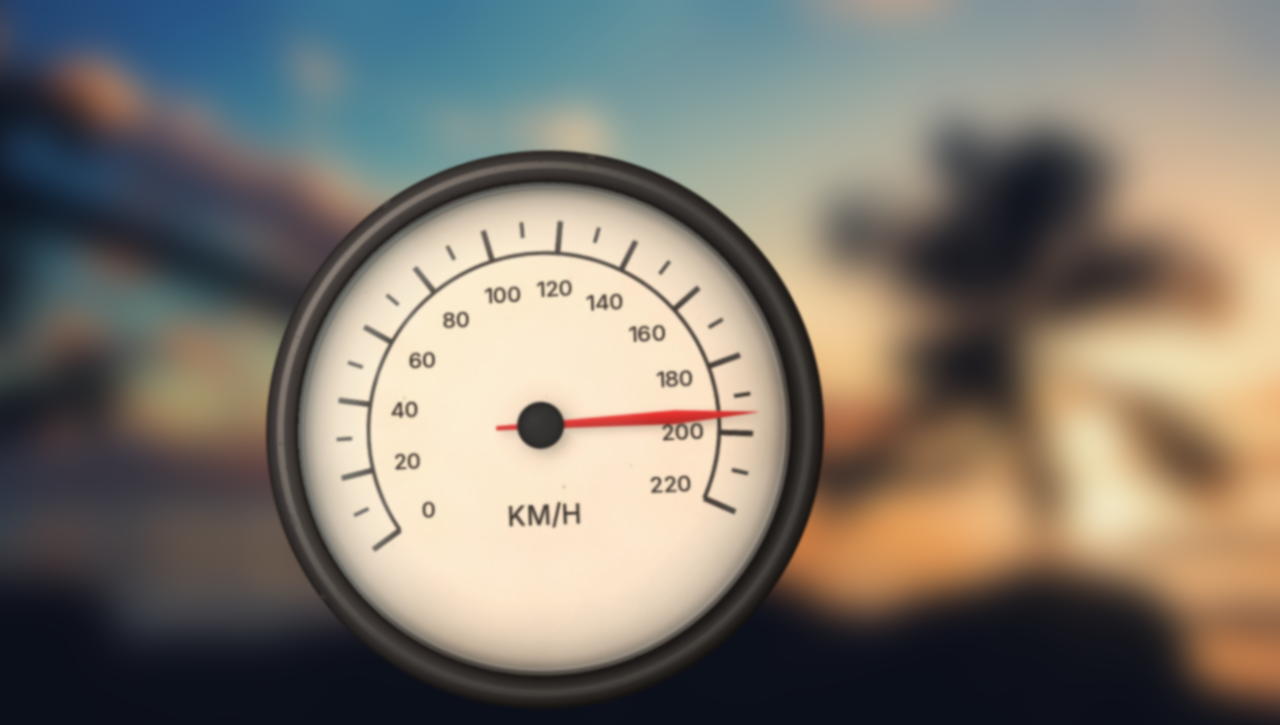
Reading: 195 km/h
